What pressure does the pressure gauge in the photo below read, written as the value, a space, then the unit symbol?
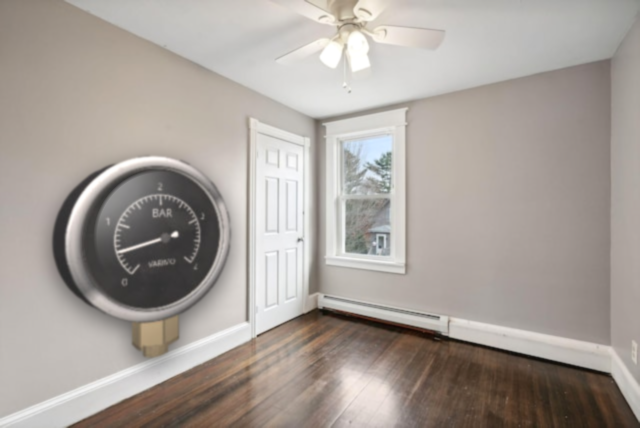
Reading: 0.5 bar
